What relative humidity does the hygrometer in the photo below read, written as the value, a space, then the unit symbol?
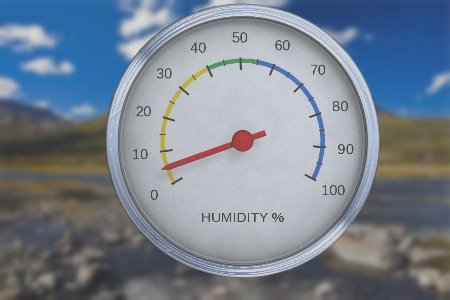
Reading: 5 %
